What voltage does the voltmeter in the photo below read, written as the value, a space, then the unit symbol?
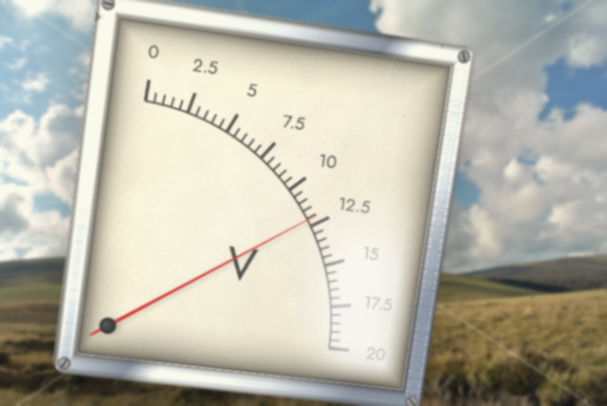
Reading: 12 V
